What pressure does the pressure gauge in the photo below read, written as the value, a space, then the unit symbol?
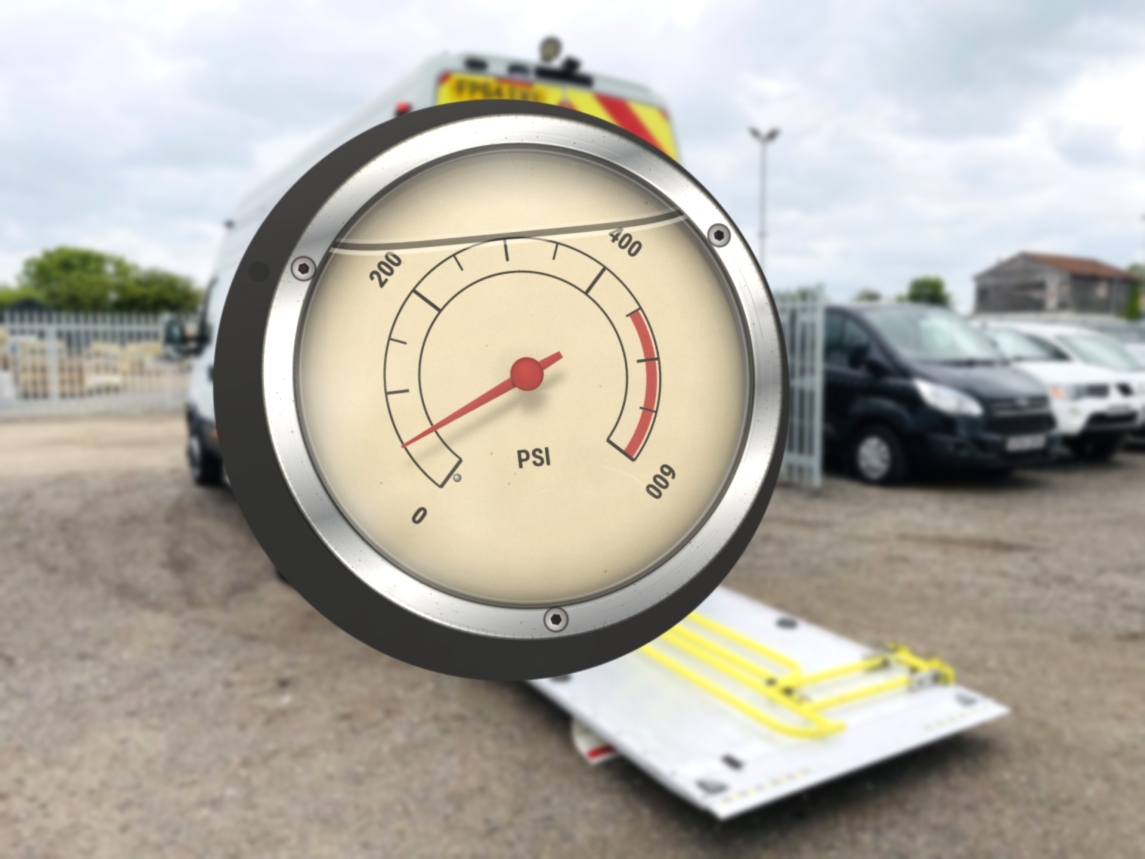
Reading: 50 psi
